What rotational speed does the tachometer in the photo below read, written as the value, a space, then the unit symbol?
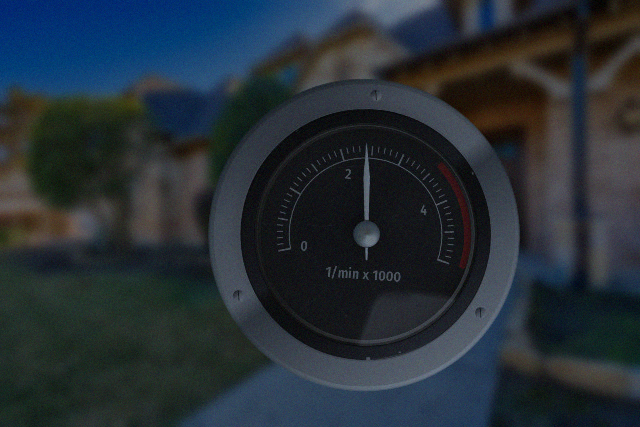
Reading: 2400 rpm
